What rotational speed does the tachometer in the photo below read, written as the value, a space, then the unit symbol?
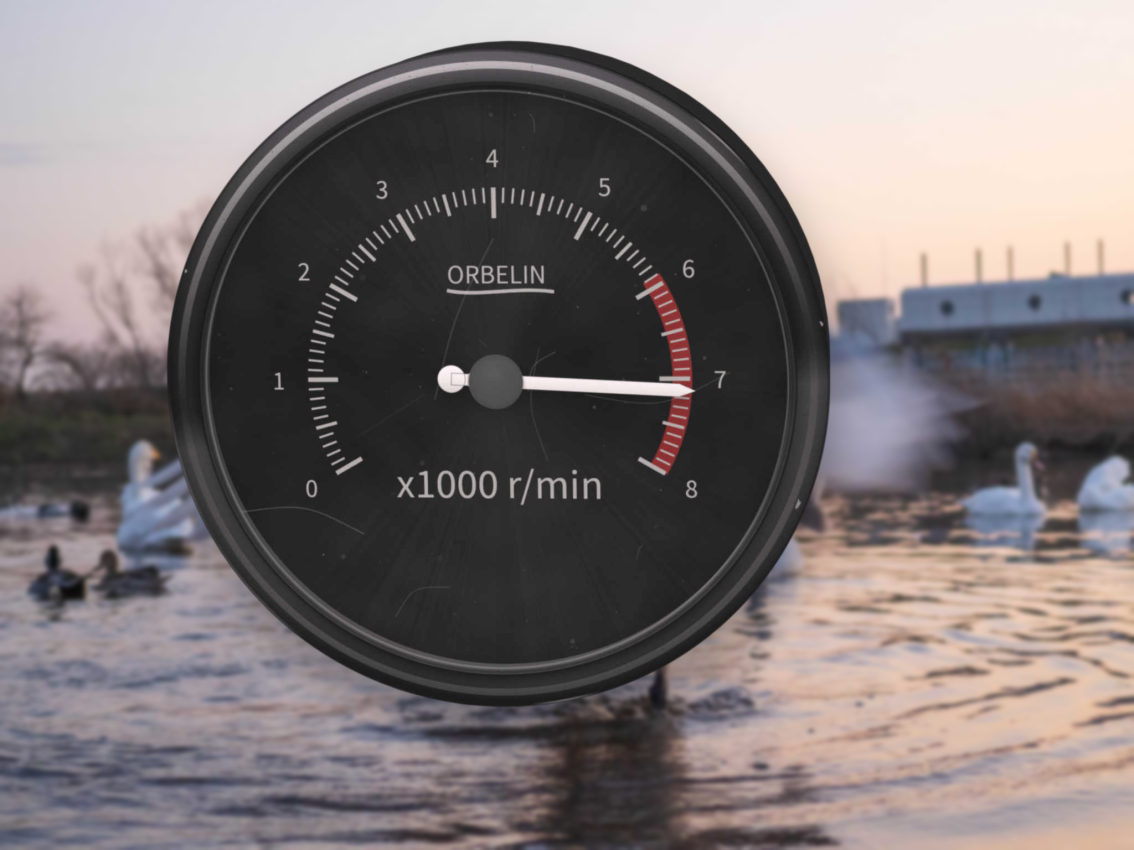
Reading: 7100 rpm
